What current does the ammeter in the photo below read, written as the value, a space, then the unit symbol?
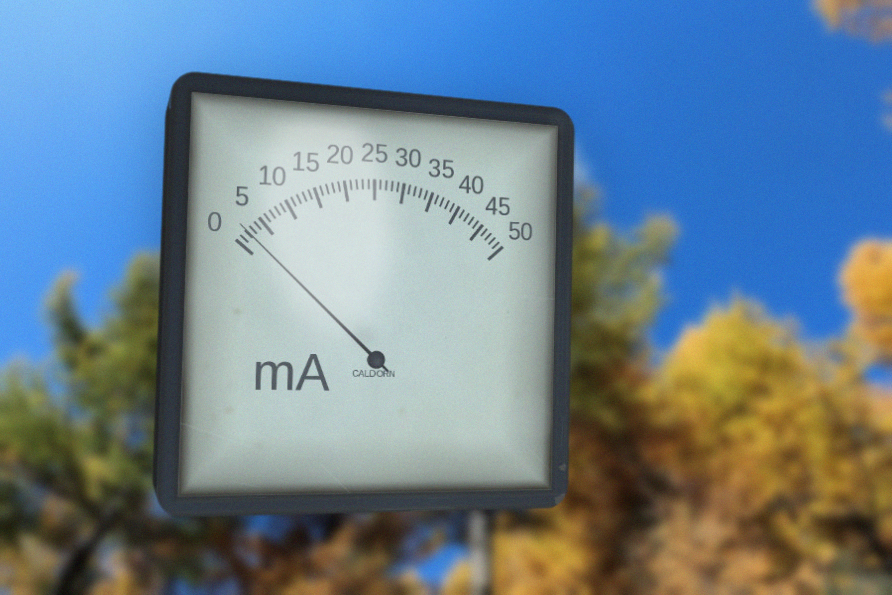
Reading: 2 mA
